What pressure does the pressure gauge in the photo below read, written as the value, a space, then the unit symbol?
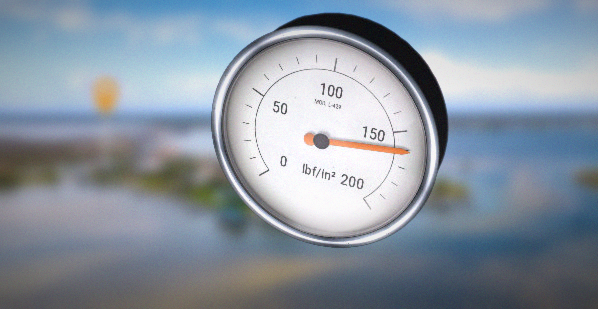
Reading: 160 psi
